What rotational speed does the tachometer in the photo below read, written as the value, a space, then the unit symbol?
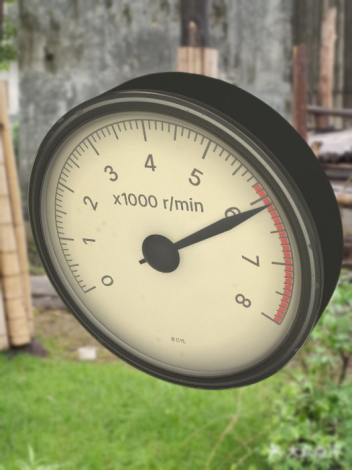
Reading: 6100 rpm
